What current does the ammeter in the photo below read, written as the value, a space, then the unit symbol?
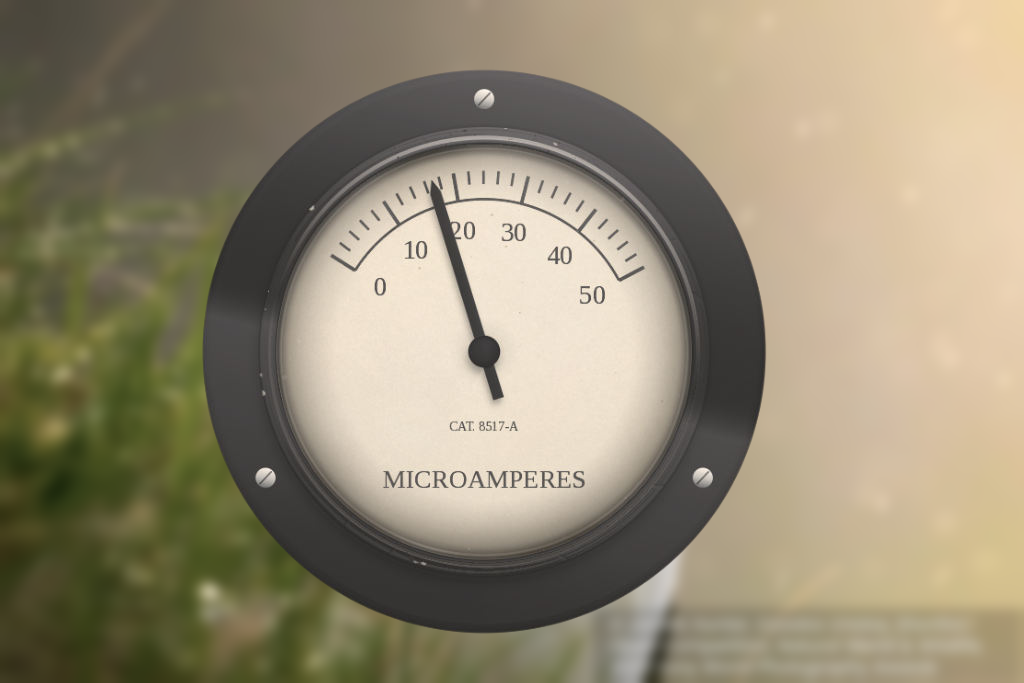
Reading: 17 µA
